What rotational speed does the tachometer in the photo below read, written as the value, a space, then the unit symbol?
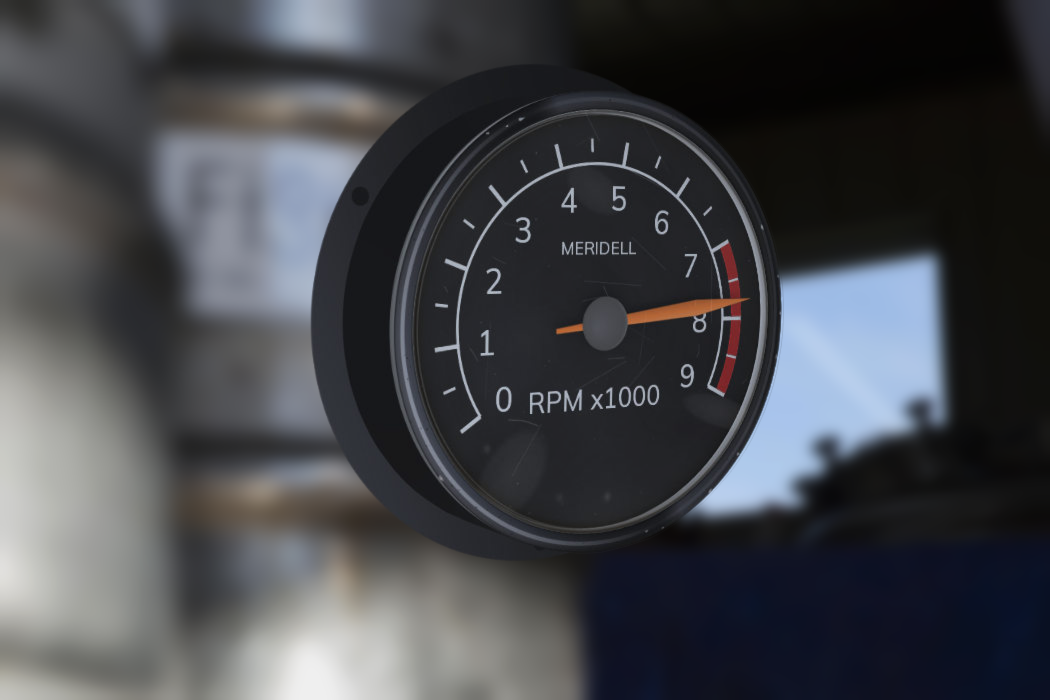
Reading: 7750 rpm
